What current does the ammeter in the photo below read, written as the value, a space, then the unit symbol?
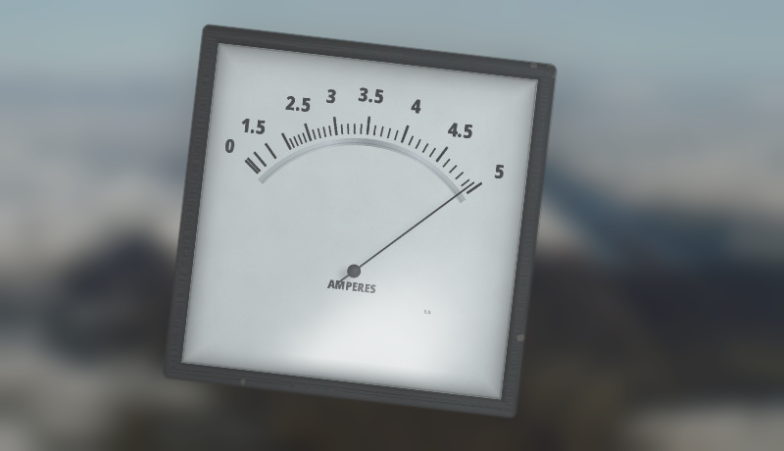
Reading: 4.95 A
